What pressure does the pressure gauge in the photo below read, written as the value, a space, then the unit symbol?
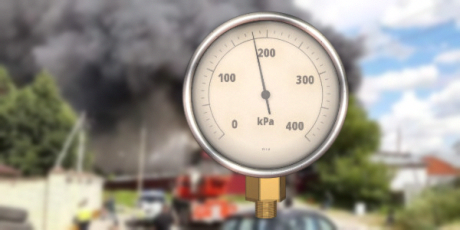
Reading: 180 kPa
